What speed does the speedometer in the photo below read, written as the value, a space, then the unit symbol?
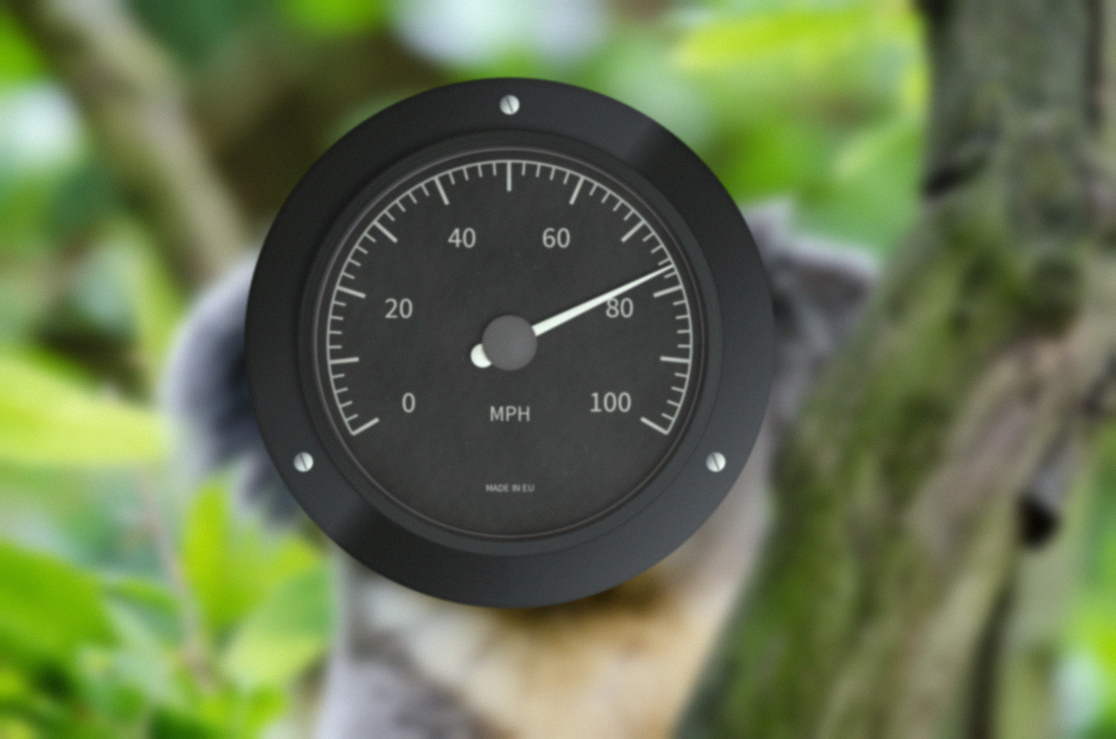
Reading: 77 mph
